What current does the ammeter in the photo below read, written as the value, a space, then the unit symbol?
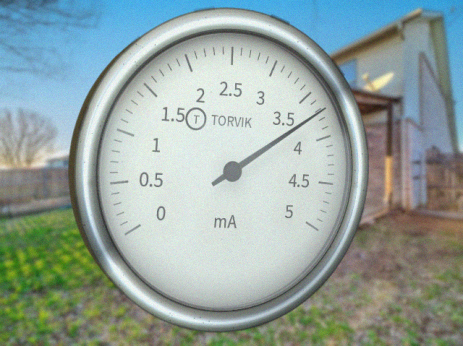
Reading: 3.7 mA
